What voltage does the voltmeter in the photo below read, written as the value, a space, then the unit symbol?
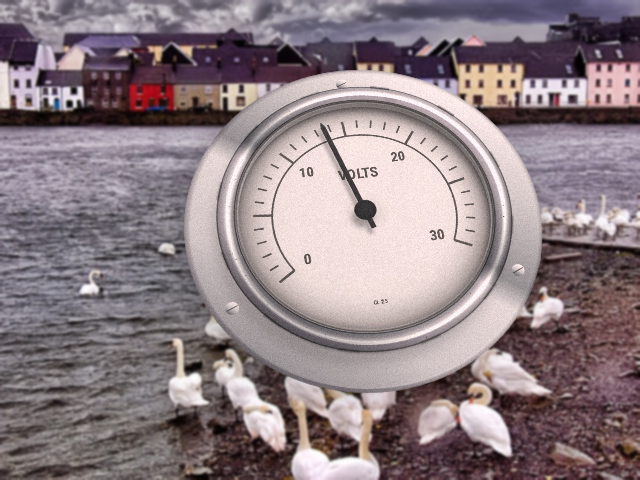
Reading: 13.5 V
